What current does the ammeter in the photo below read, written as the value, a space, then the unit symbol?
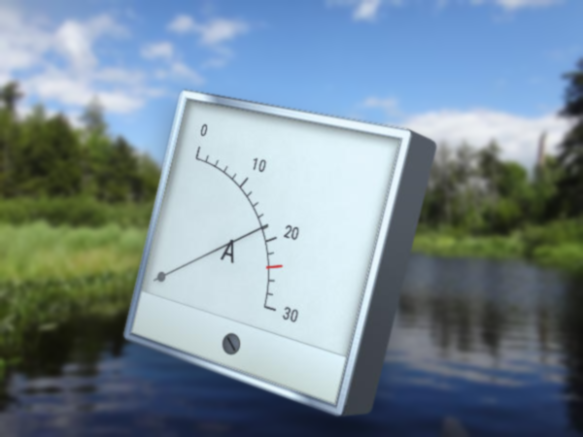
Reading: 18 A
